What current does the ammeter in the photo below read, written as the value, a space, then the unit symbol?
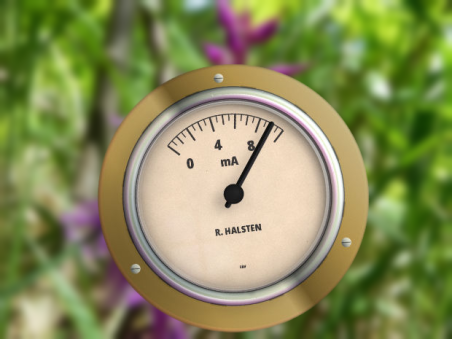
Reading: 9 mA
